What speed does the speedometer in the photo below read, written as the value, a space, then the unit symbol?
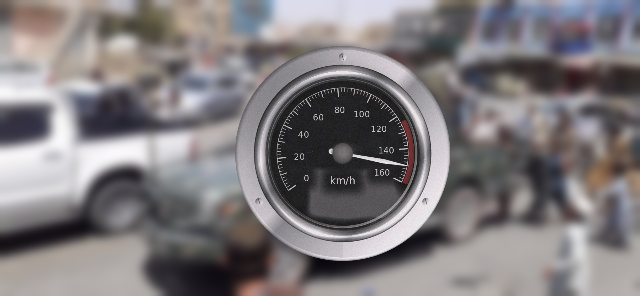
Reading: 150 km/h
